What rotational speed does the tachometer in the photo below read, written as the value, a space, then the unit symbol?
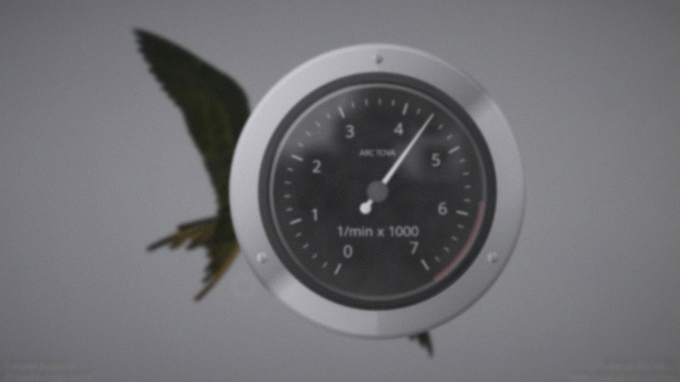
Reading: 4400 rpm
